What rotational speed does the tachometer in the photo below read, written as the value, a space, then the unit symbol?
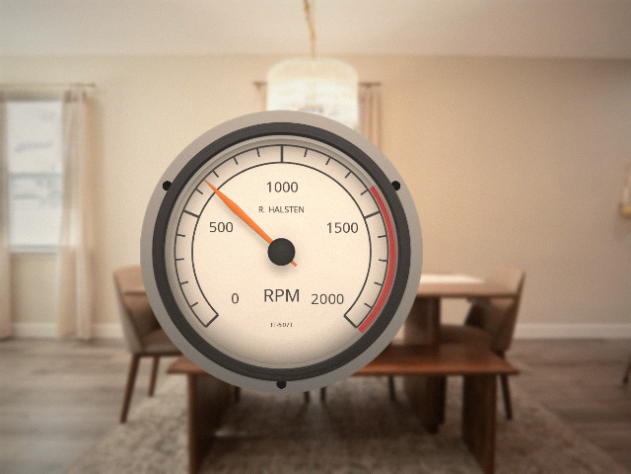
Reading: 650 rpm
